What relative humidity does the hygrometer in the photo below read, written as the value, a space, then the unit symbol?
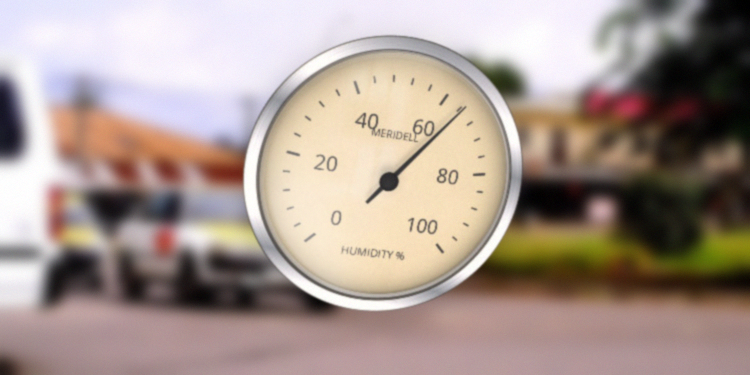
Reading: 64 %
